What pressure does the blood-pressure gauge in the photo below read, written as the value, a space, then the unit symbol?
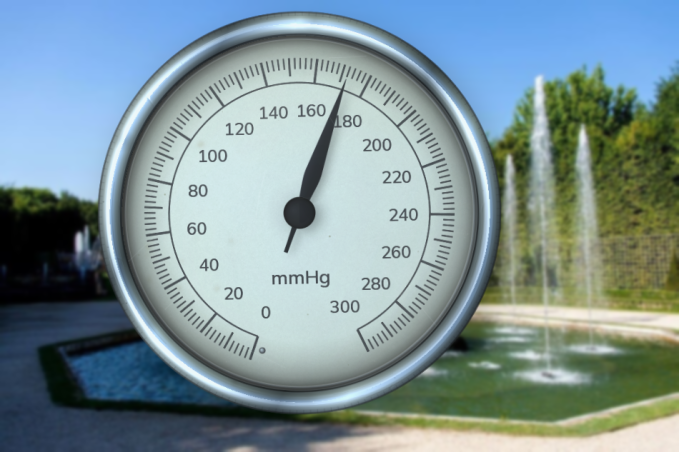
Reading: 172 mmHg
